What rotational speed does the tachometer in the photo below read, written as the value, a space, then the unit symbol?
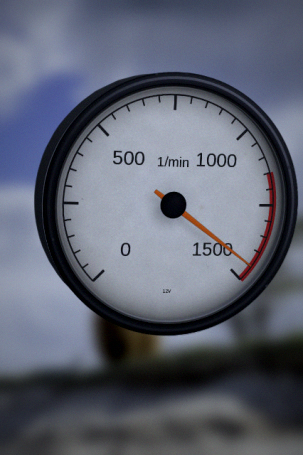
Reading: 1450 rpm
